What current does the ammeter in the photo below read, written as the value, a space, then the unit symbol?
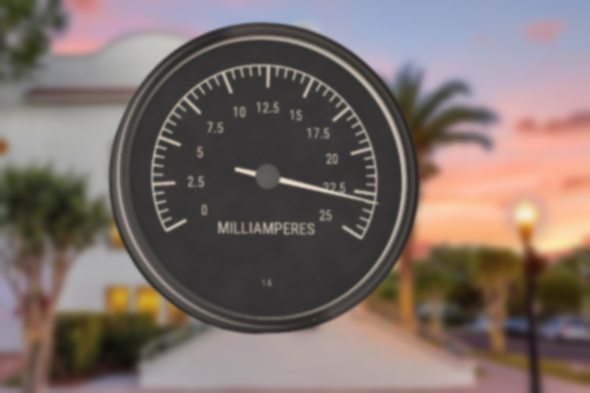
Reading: 23 mA
